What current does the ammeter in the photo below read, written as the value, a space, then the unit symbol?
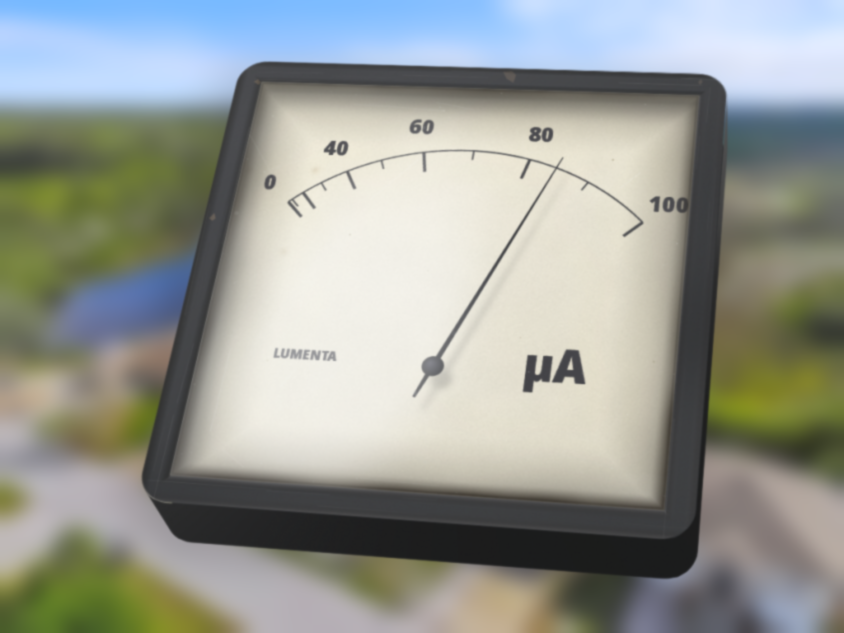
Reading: 85 µA
